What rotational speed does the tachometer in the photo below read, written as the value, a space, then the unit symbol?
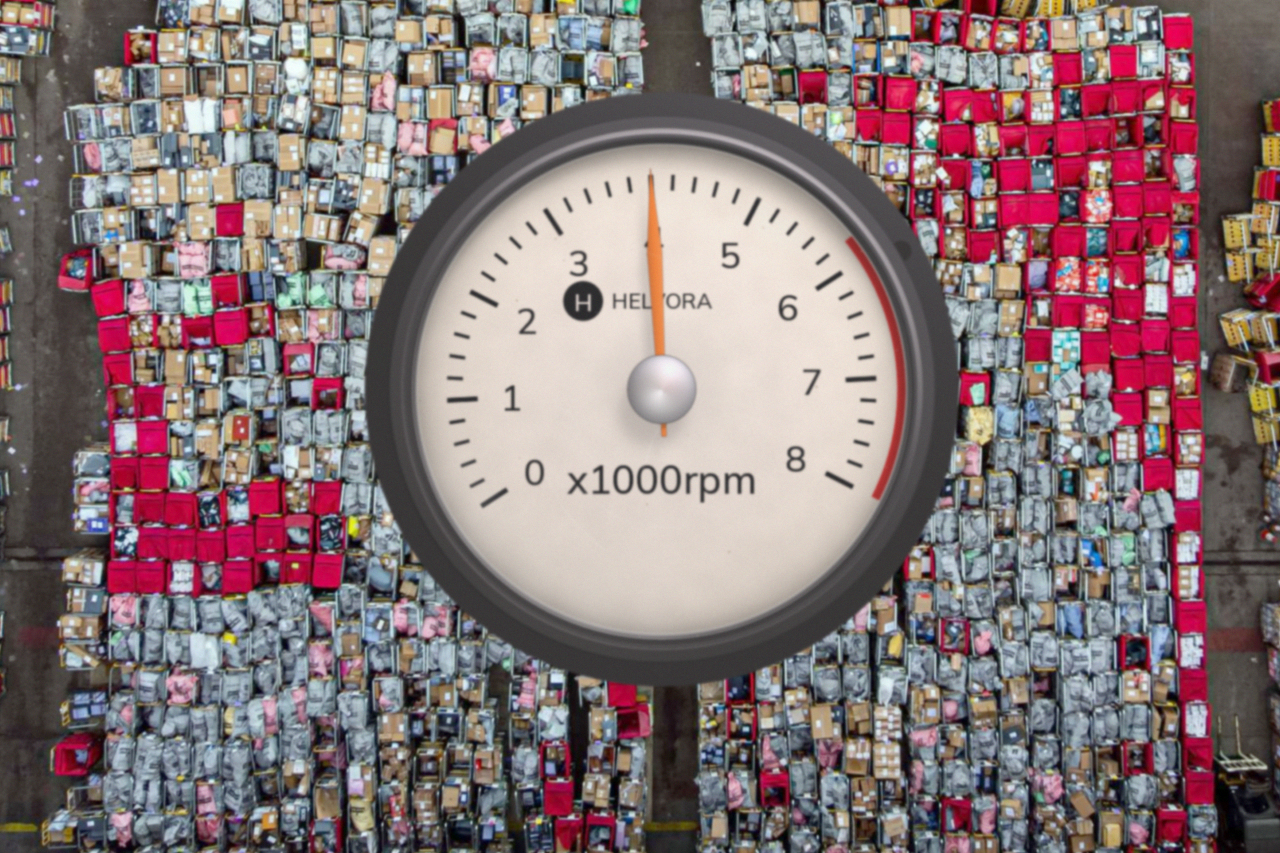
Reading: 4000 rpm
